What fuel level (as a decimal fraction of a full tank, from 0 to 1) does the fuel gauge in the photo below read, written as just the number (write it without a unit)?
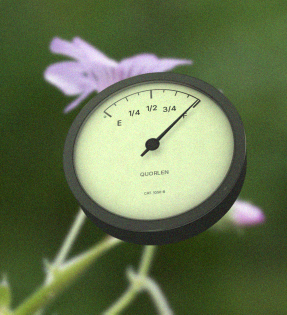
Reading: 1
